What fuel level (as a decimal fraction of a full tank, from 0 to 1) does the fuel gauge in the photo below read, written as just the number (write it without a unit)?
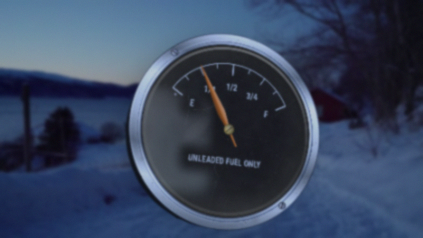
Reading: 0.25
